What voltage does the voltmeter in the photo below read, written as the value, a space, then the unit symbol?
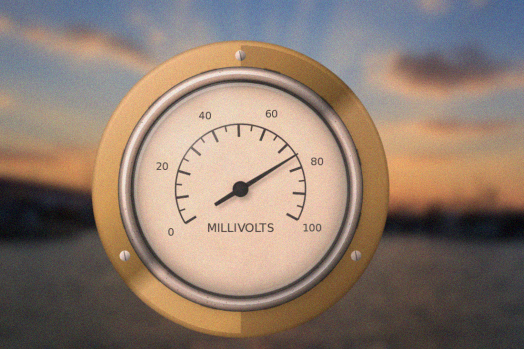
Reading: 75 mV
